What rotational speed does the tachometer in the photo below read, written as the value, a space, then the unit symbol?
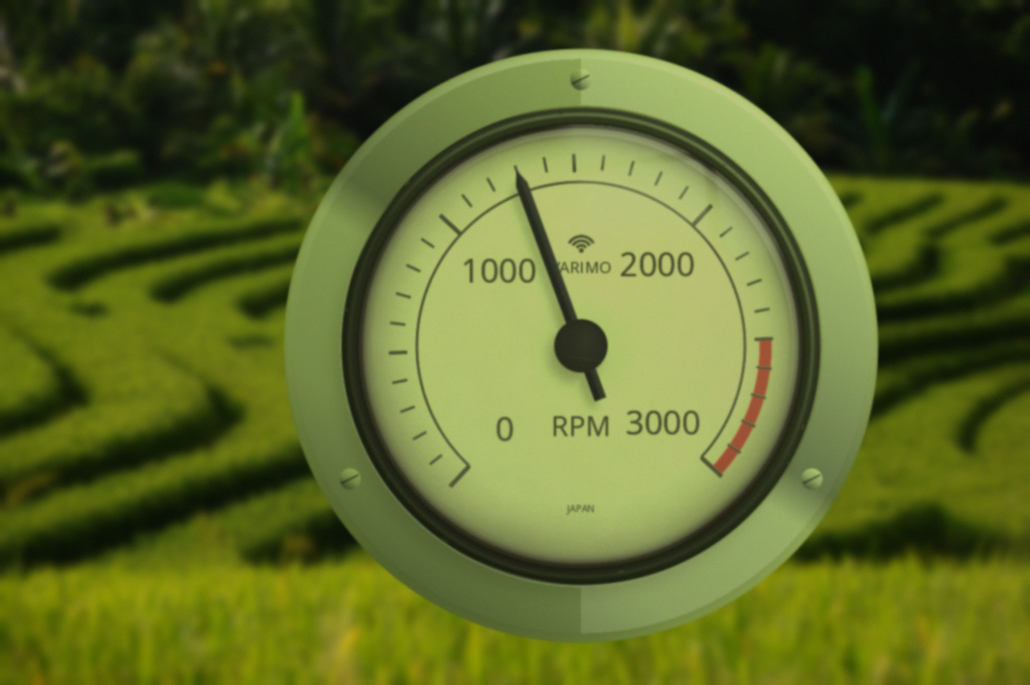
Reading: 1300 rpm
